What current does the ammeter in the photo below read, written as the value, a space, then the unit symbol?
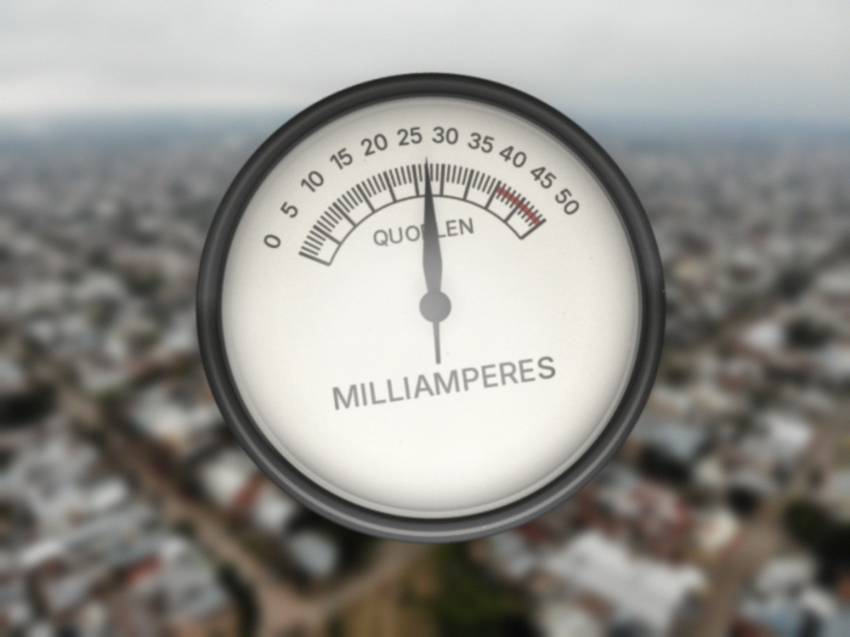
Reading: 27 mA
